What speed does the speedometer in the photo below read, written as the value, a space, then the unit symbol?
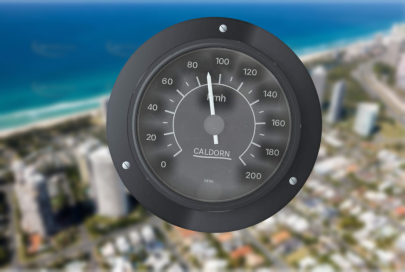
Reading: 90 km/h
